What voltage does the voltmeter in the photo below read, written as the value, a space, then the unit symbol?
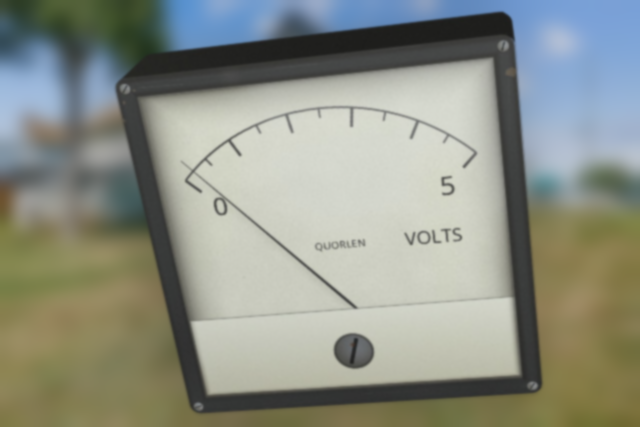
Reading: 0.25 V
